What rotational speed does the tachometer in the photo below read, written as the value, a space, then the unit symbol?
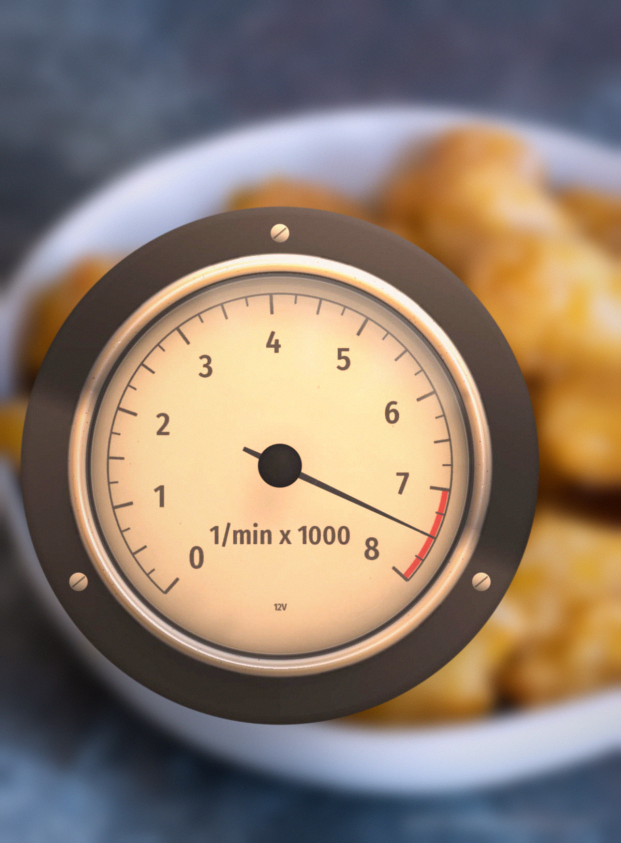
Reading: 7500 rpm
